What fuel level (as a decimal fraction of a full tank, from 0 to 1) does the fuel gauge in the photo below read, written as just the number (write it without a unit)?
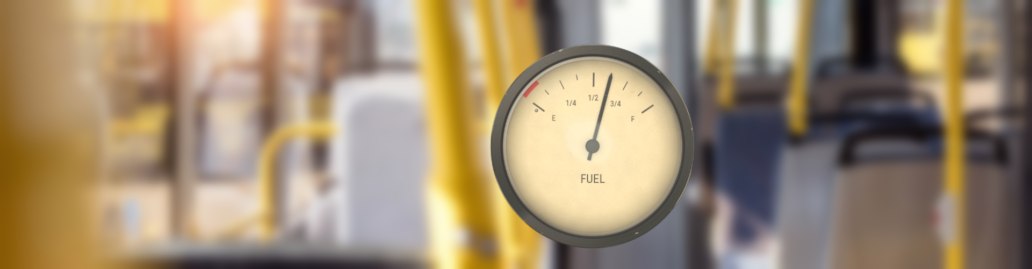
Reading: 0.625
